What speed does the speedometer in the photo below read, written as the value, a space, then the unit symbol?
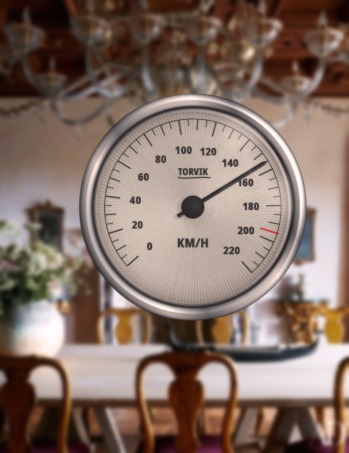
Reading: 155 km/h
